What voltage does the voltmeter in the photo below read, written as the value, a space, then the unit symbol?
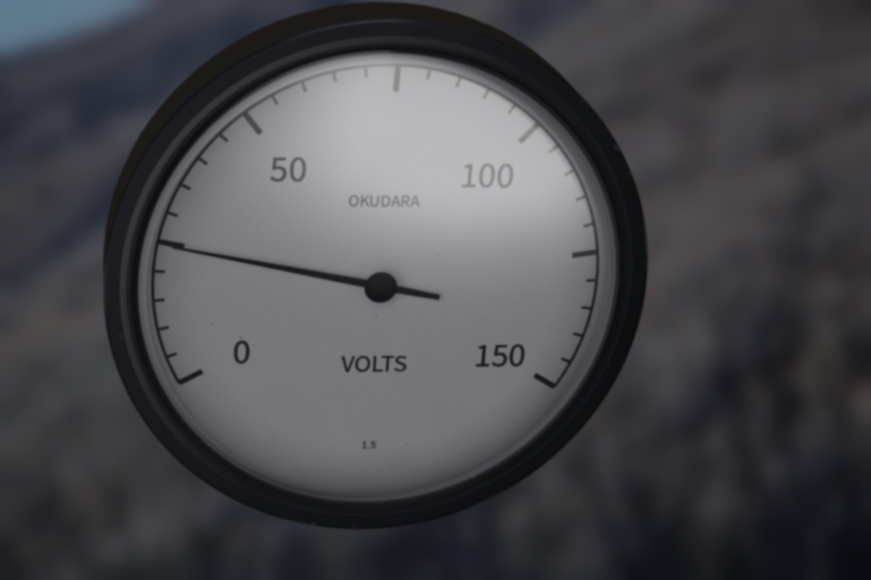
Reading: 25 V
